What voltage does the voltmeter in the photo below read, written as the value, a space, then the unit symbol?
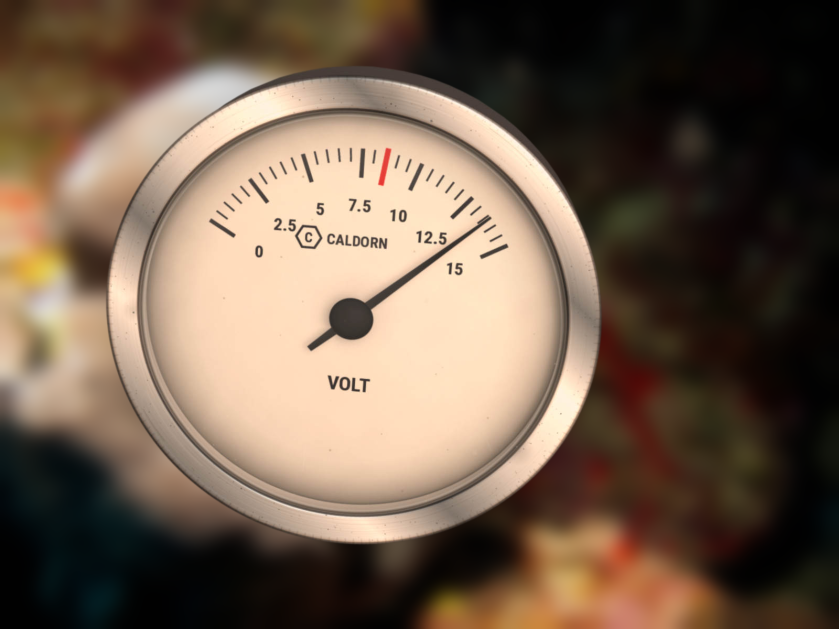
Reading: 13.5 V
